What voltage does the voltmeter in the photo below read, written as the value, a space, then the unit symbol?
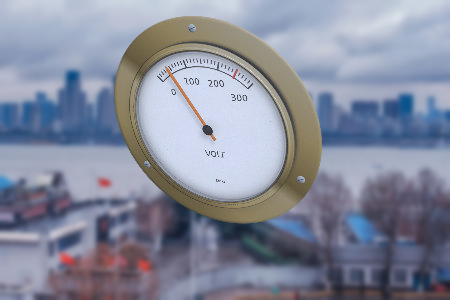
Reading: 50 V
